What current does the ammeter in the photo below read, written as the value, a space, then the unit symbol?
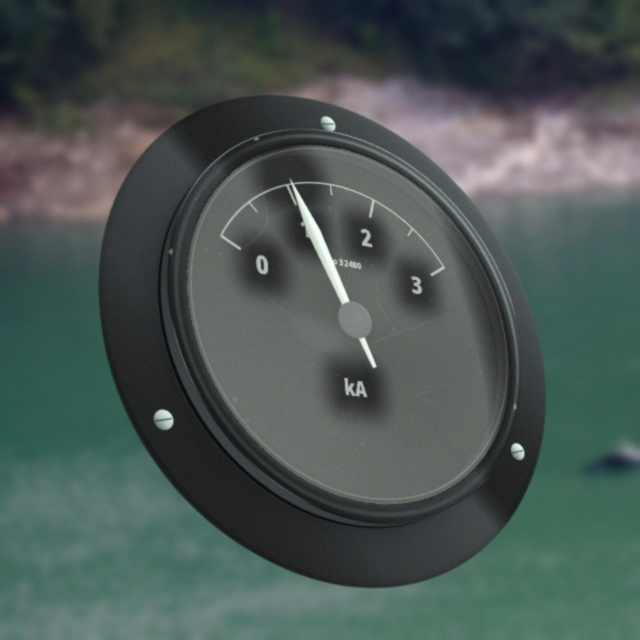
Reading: 1 kA
